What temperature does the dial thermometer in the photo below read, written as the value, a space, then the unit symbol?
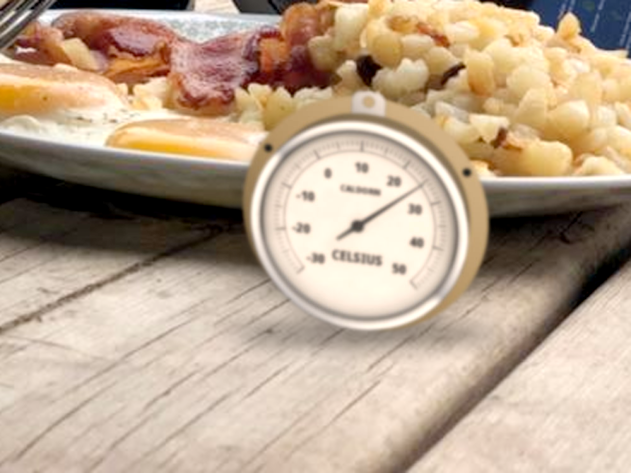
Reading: 25 °C
